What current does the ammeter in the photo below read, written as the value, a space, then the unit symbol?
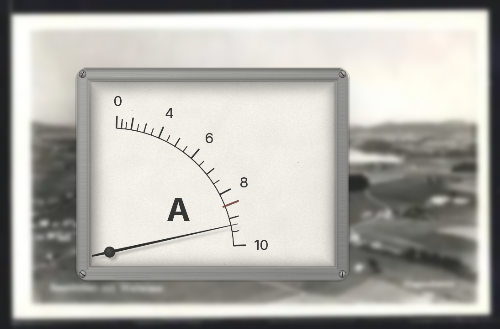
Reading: 9.25 A
